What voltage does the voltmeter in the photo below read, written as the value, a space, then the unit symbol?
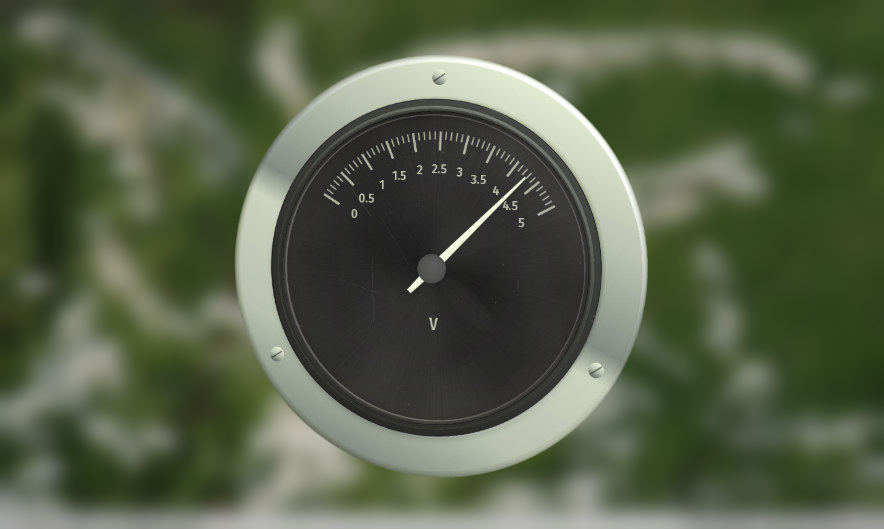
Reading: 4.3 V
